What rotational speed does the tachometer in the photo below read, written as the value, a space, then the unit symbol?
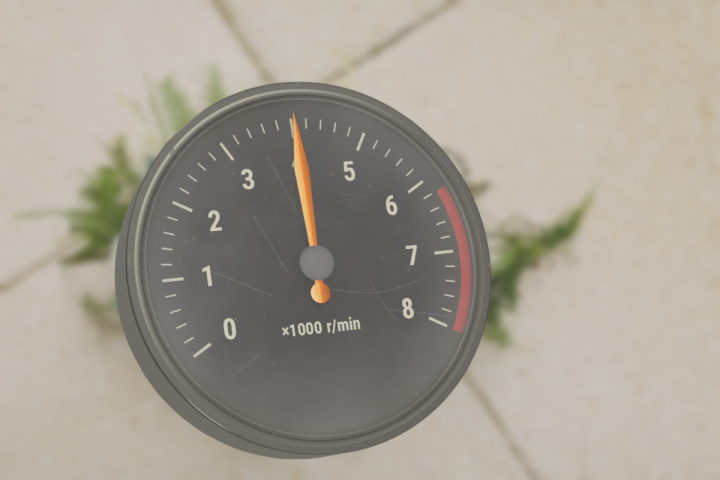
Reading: 4000 rpm
